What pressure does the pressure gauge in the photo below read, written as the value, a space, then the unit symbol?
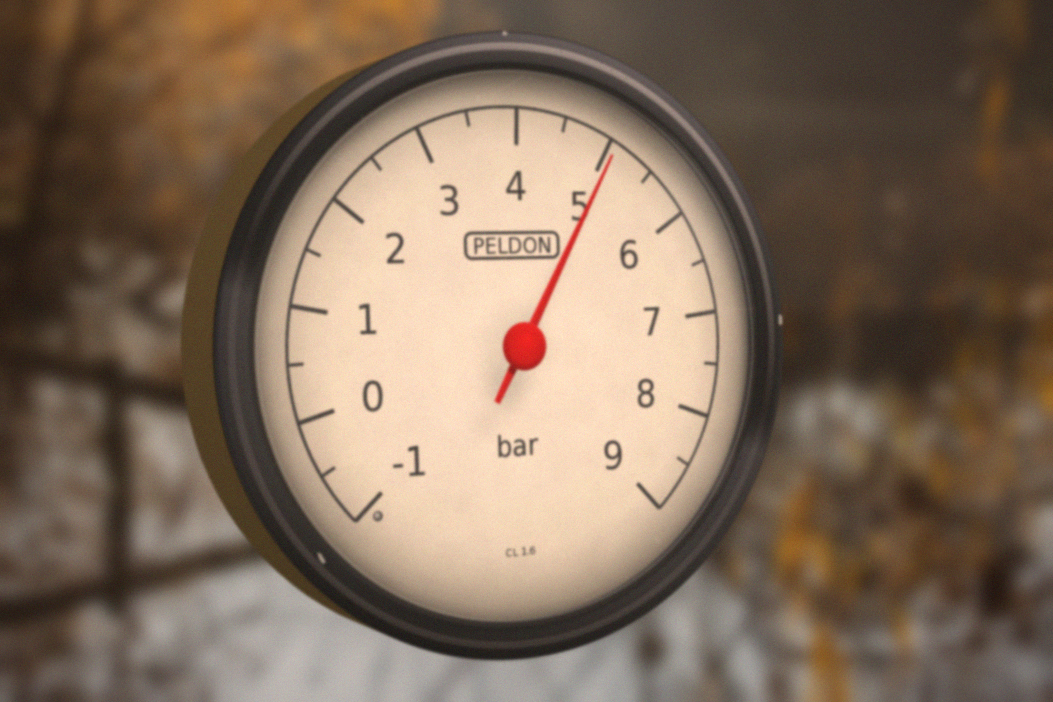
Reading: 5 bar
